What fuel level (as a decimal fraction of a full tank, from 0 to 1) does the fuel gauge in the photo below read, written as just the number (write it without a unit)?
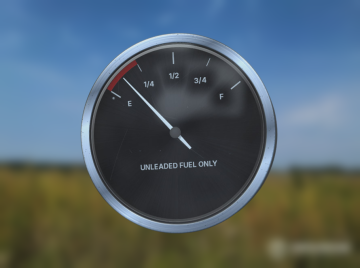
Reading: 0.125
